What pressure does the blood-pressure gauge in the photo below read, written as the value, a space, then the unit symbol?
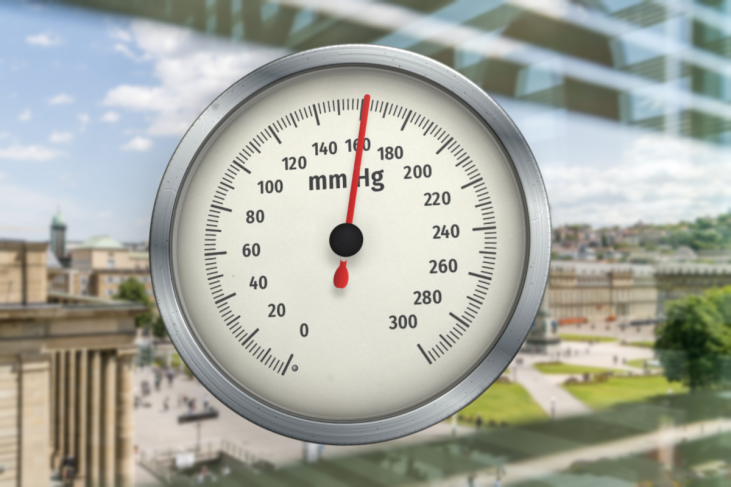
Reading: 162 mmHg
